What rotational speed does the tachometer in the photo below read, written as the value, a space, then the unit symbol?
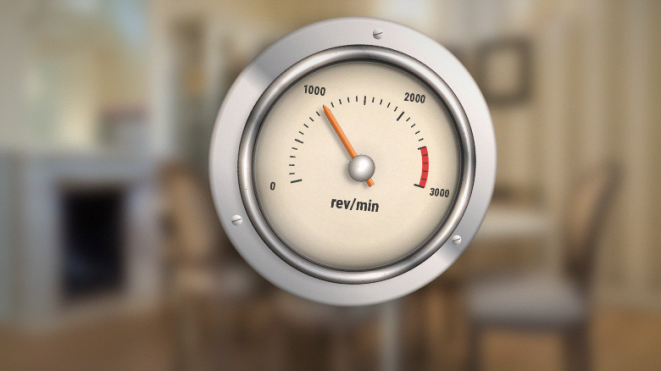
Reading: 1000 rpm
